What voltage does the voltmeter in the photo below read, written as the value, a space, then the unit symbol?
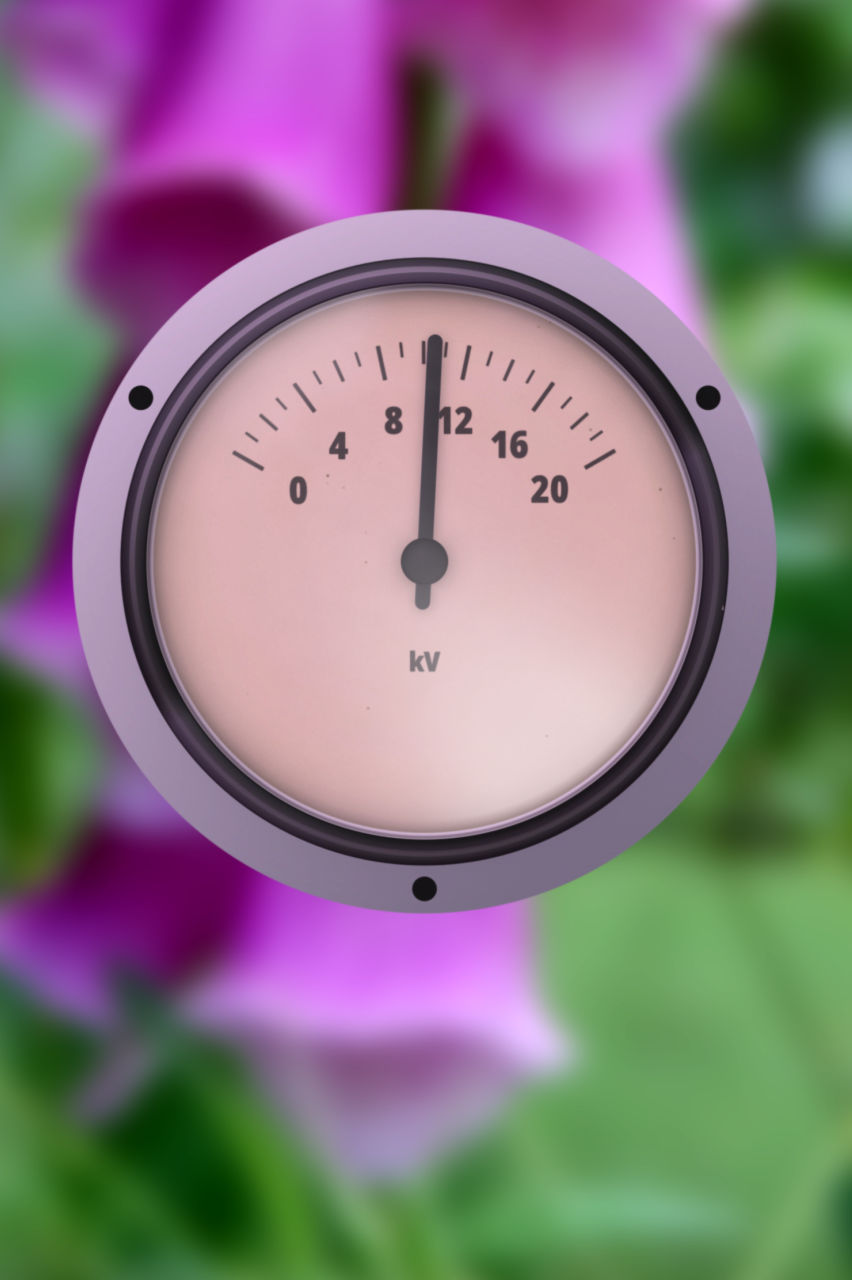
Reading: 10.5 kV
